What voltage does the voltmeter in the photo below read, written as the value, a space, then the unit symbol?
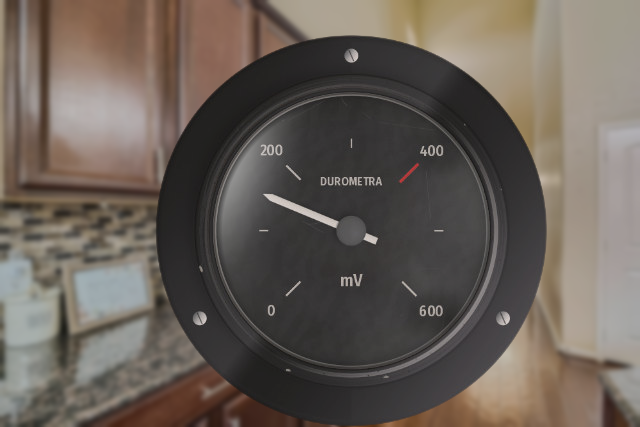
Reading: 150 mV
